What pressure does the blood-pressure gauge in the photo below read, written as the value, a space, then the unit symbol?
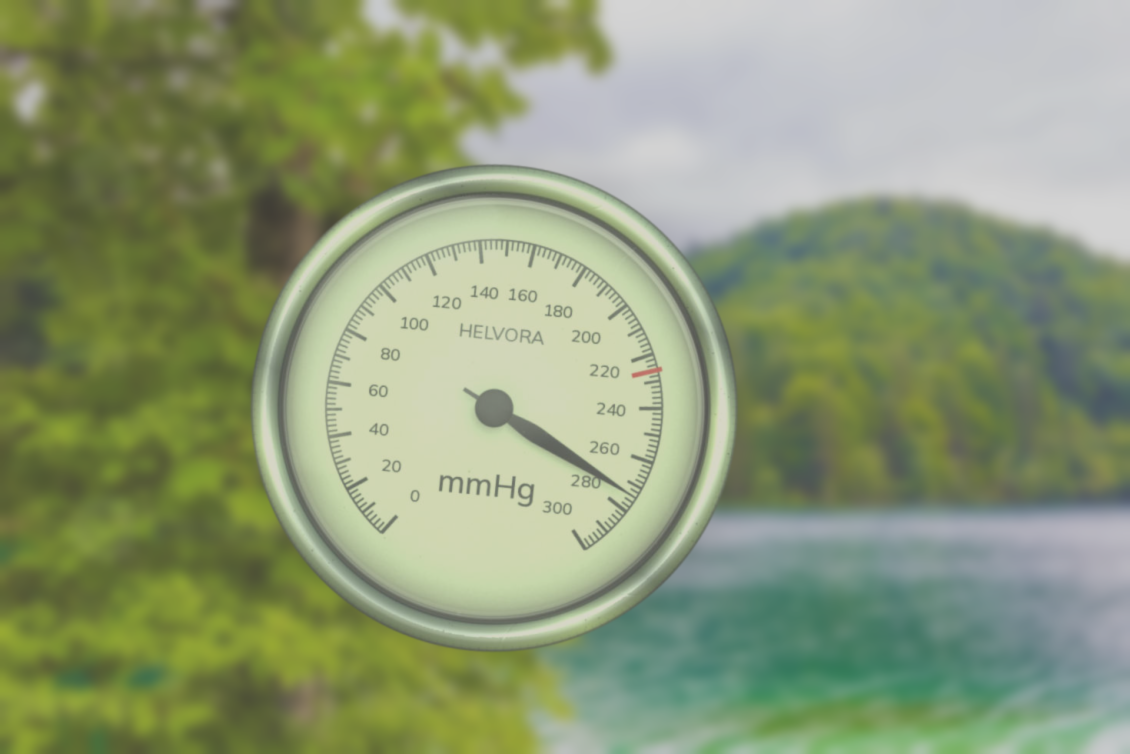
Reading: 274 mmHg
